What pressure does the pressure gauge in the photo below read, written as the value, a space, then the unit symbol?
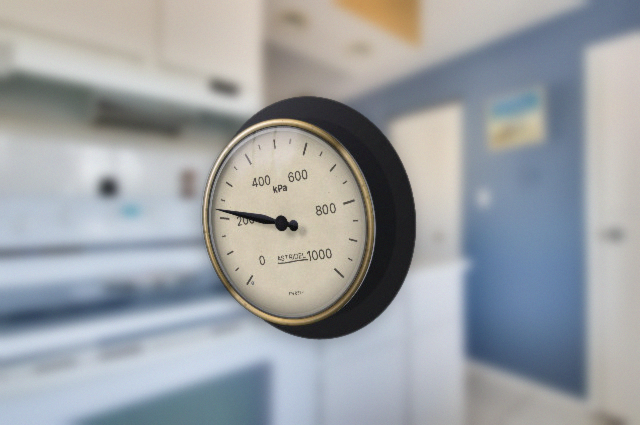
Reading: 225 kPa
